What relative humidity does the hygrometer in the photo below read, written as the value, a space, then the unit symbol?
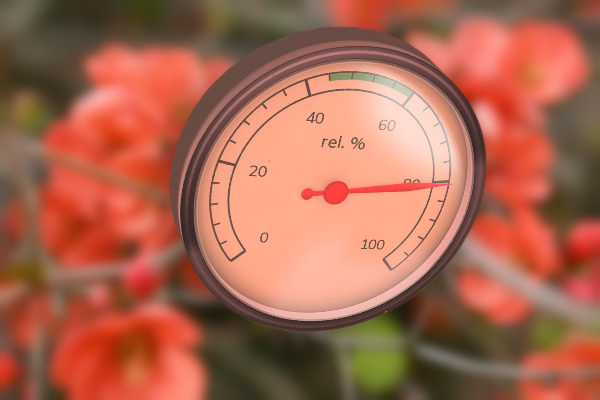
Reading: 80 %
